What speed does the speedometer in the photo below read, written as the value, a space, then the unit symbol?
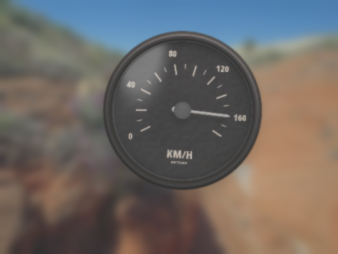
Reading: 160 km/h
